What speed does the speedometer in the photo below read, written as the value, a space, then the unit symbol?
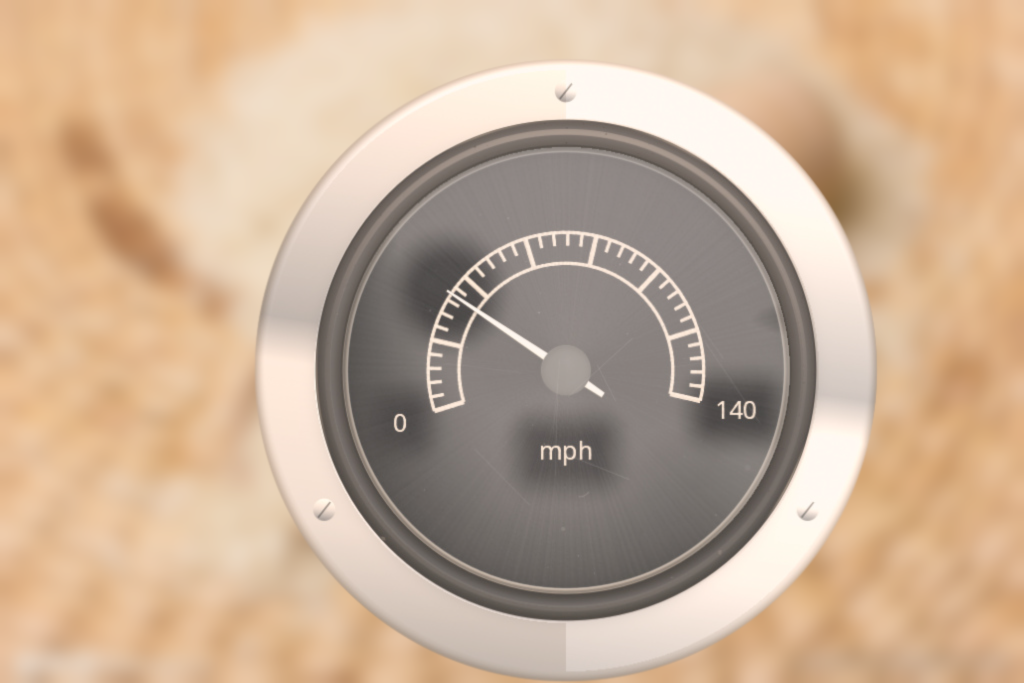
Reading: 34 mph
